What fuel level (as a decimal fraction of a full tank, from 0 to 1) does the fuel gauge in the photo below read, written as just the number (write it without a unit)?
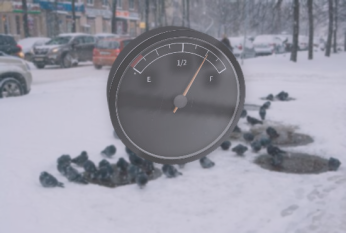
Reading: 0.75
